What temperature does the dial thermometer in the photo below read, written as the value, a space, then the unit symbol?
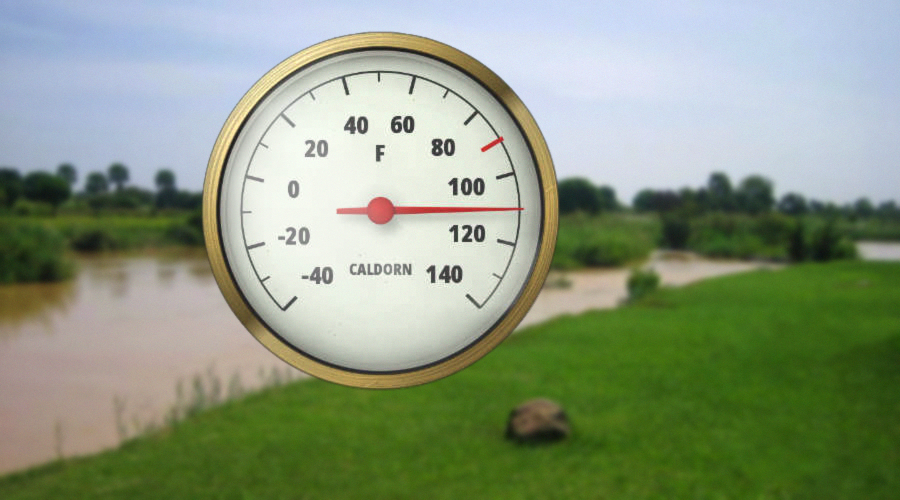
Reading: 110 °F
